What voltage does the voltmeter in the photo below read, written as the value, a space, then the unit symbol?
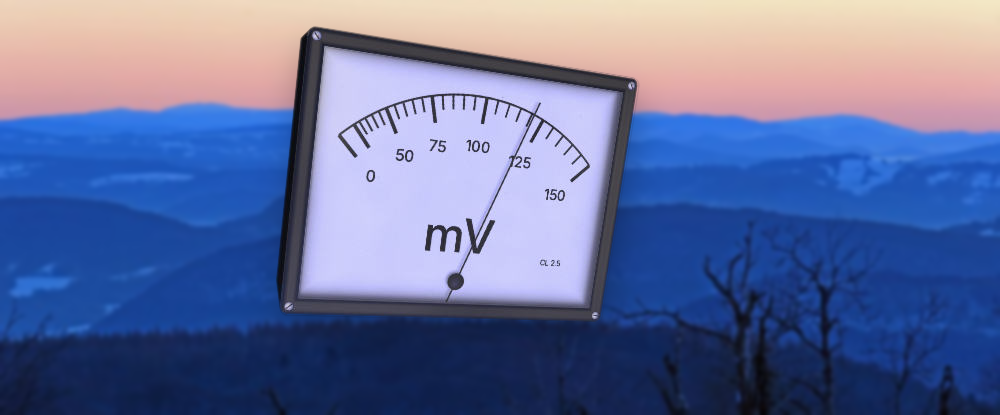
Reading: 120 mV
